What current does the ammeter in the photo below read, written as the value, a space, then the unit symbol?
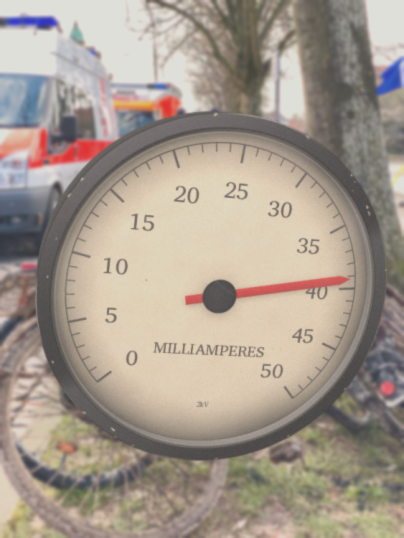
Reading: 39 mA
